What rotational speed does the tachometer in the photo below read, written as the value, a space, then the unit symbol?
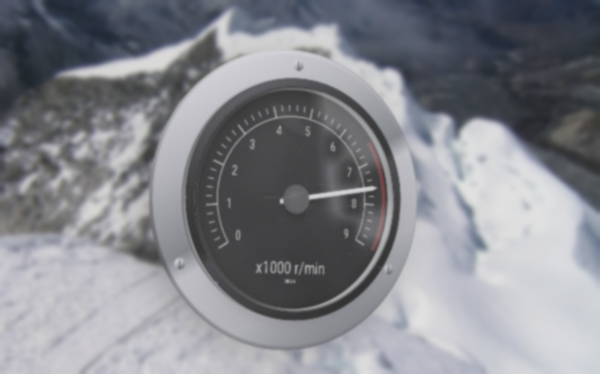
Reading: 7600 rpm
